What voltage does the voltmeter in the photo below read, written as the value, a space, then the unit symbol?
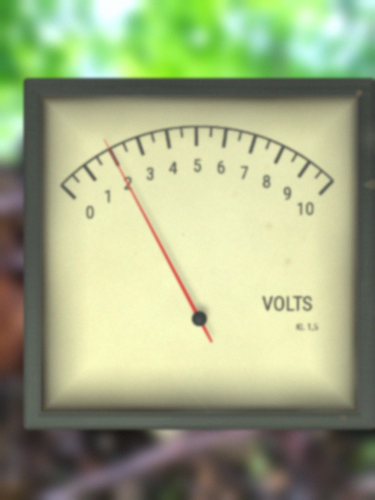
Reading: 2 V
